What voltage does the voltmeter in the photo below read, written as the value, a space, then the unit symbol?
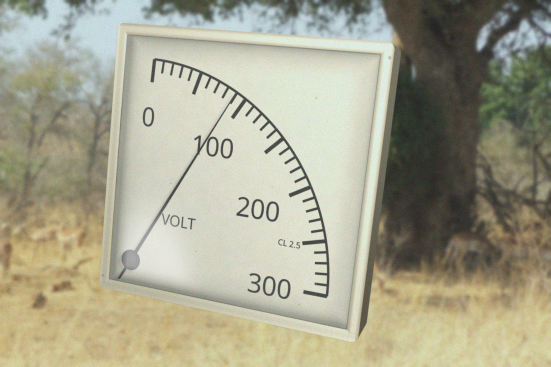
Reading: 90 V
